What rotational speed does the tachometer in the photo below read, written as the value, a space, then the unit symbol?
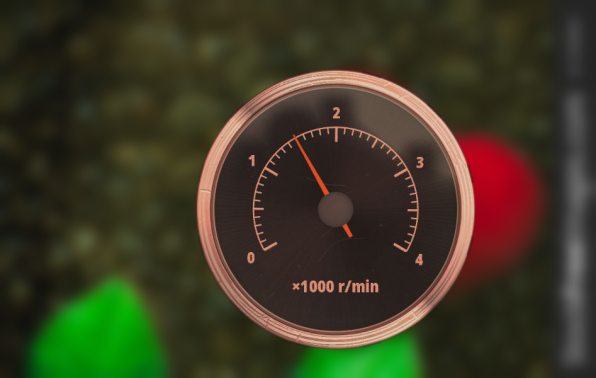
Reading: 1500 rpm
